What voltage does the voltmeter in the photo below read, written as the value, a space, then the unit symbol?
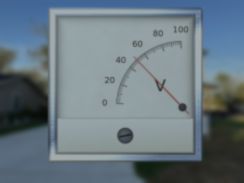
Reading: 50 V
